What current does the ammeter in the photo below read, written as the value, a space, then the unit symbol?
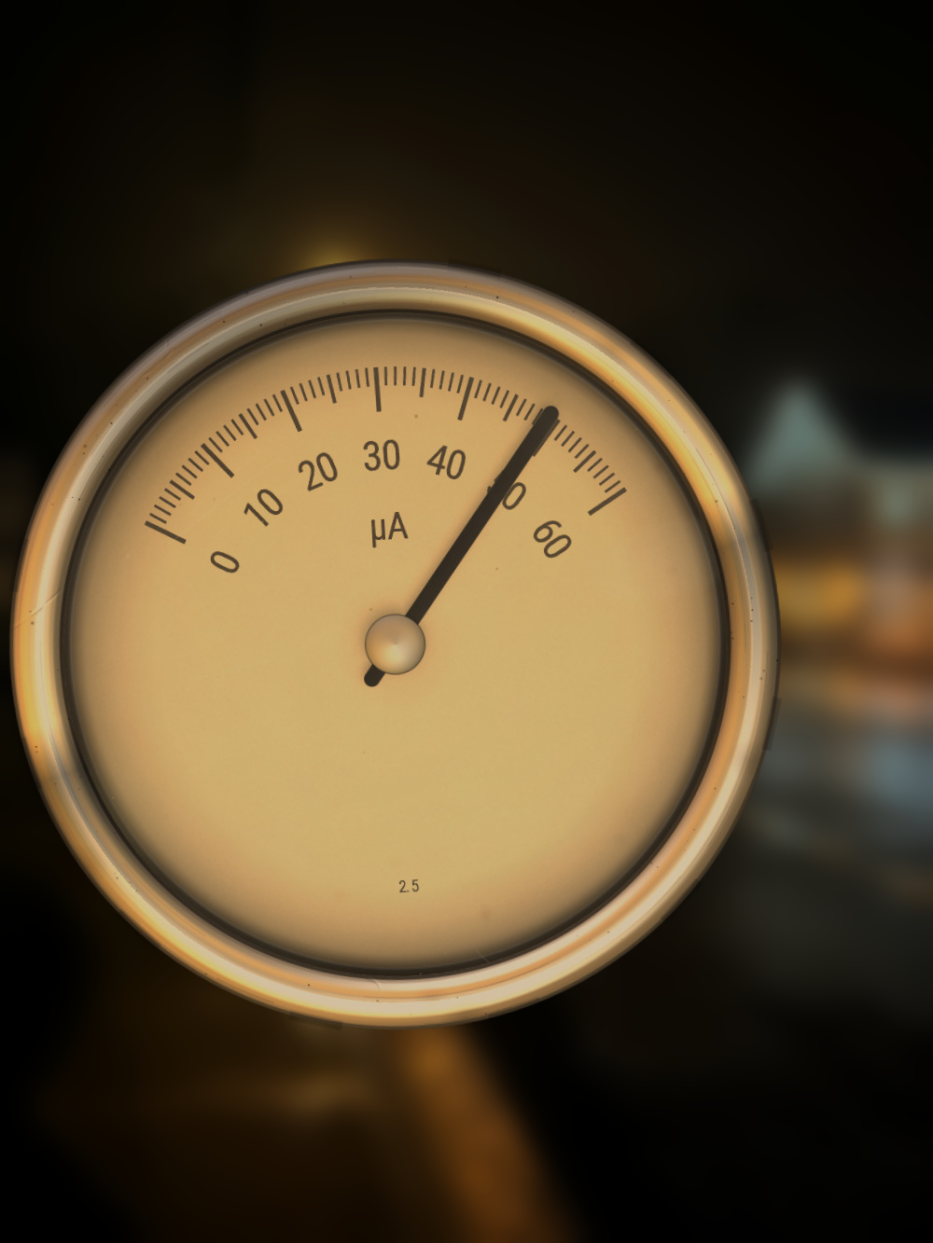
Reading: 49 µA
